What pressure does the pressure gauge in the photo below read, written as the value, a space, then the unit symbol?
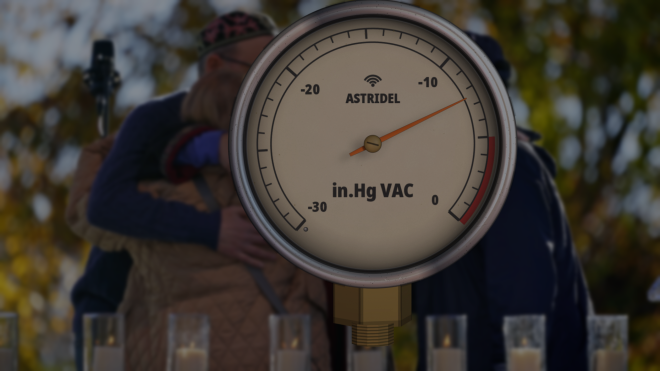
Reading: -7.5 inHg
